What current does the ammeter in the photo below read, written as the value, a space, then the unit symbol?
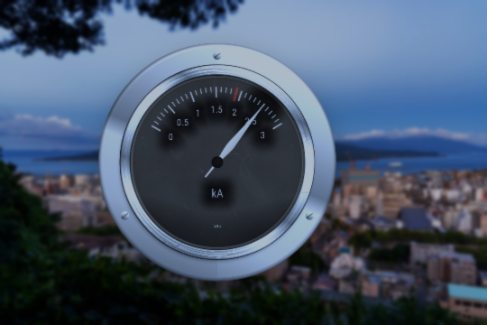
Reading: 2.5 kA
